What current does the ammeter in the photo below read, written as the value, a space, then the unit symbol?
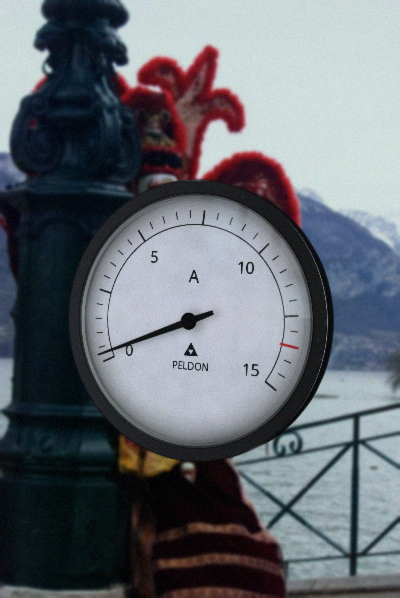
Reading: 0.25 A
